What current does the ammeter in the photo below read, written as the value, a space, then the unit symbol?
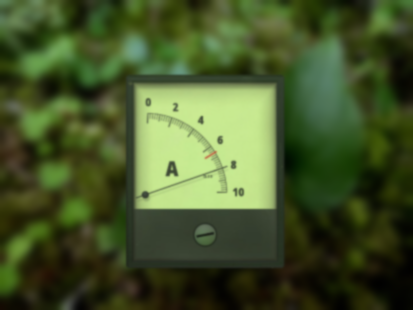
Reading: 8 A
